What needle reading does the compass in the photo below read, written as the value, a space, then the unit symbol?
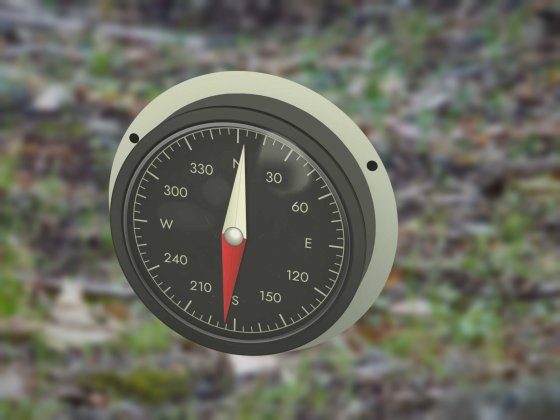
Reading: 185 °
